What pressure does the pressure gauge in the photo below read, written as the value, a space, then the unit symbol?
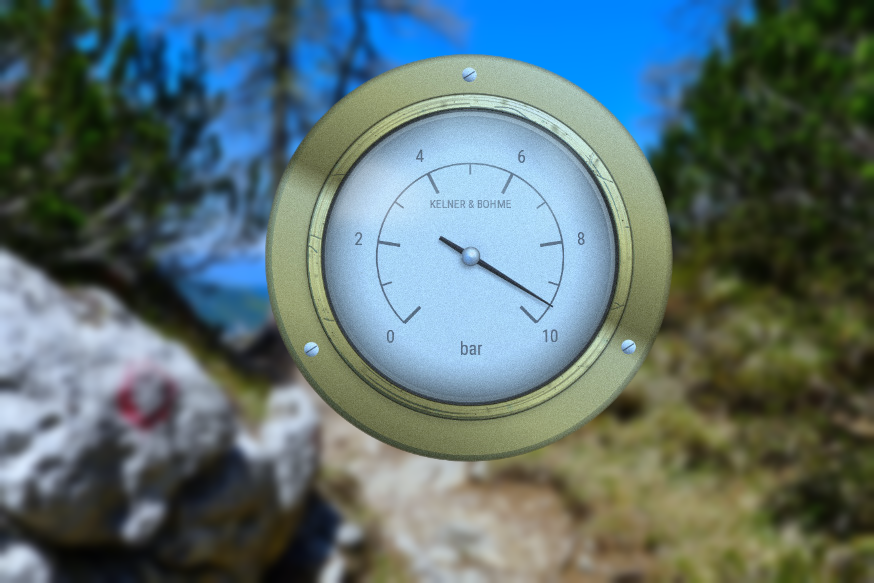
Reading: 9.5 bar
